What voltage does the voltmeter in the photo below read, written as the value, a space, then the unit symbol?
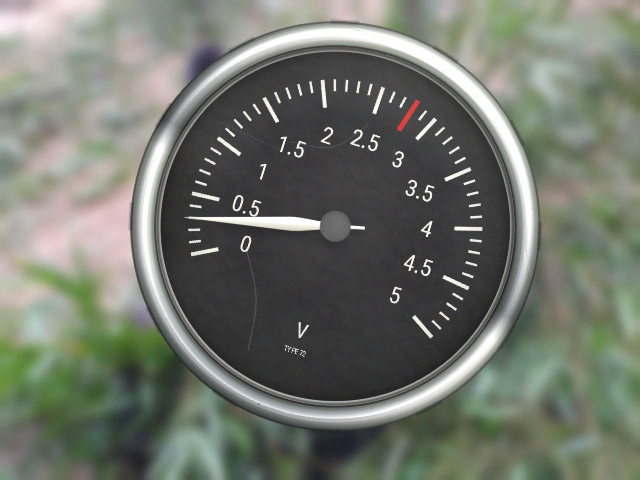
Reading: 0.3 V
